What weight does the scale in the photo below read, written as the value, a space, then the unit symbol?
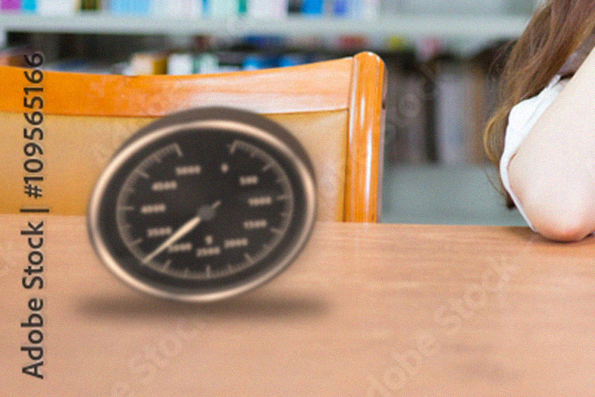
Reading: 3250 g
